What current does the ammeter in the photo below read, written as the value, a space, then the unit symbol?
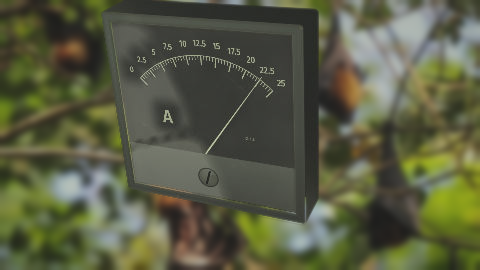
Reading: 22.5 A
